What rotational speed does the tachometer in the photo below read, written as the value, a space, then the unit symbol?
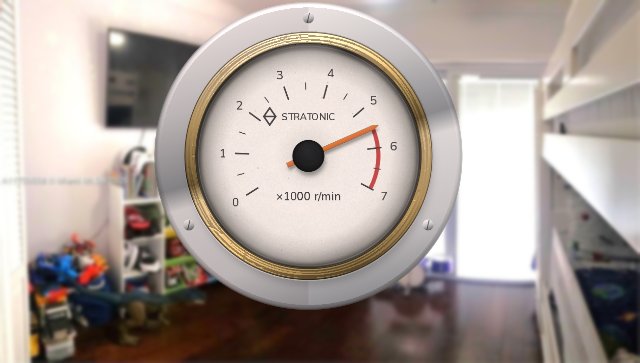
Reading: 5500 rpm
